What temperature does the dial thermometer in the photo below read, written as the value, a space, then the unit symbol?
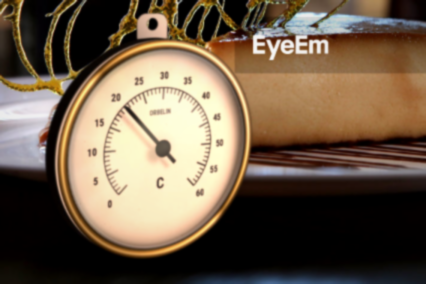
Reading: 20 °C
